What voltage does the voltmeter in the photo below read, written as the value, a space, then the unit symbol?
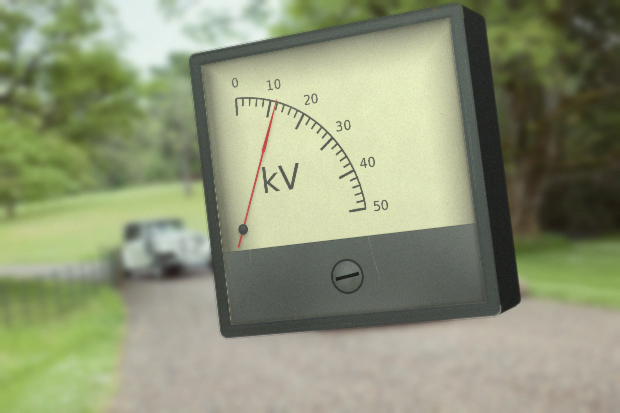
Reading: 12 kV
